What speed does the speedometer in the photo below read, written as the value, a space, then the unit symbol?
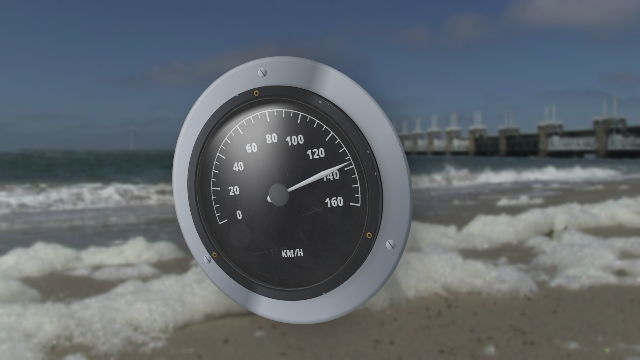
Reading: 137.5 km/h
